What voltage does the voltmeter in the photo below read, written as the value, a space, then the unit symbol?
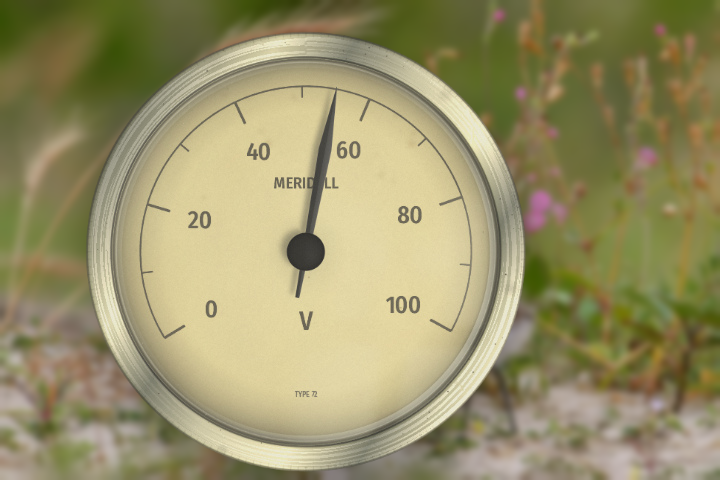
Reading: 55 V
